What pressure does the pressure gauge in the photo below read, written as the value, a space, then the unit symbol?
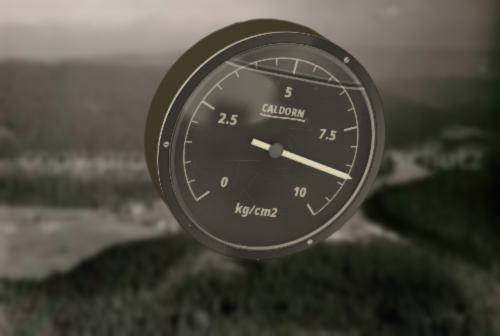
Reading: 8.75 kg/cm²
